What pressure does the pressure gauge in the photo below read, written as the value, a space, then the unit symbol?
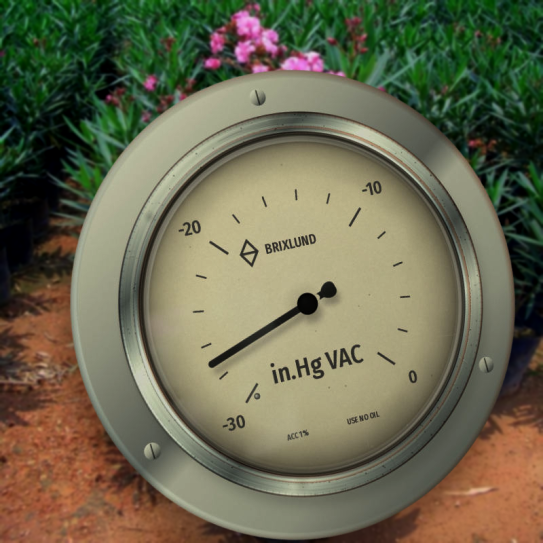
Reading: -27 inHg
